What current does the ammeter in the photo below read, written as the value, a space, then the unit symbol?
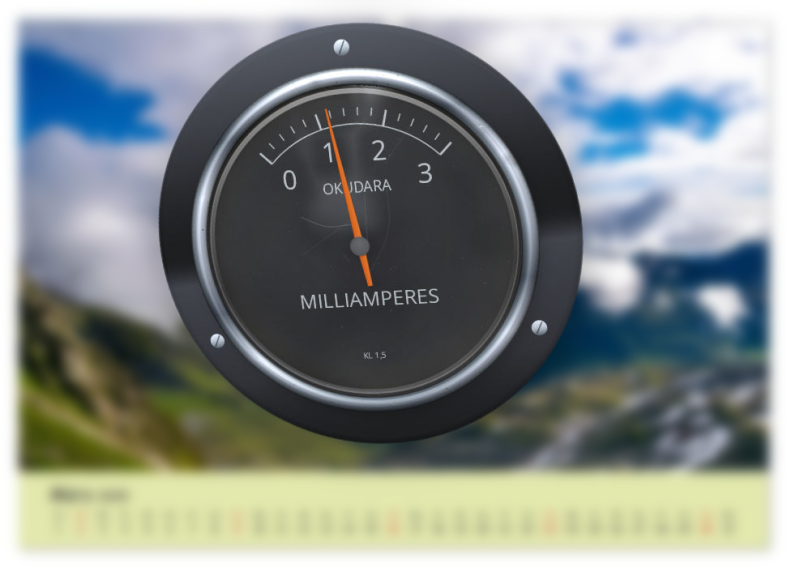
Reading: 1.2 mA
